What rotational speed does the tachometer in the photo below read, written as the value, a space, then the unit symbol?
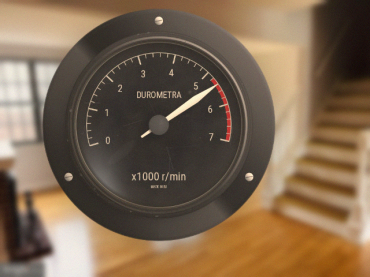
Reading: 5400 rpm
